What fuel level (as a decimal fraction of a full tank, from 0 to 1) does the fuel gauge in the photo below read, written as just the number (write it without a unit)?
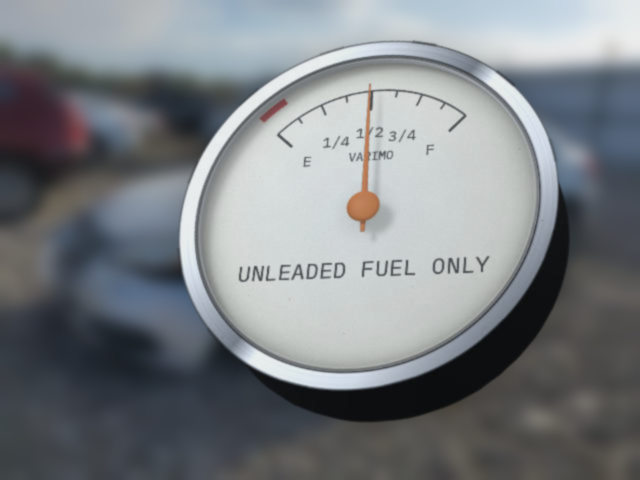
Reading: 0.5
